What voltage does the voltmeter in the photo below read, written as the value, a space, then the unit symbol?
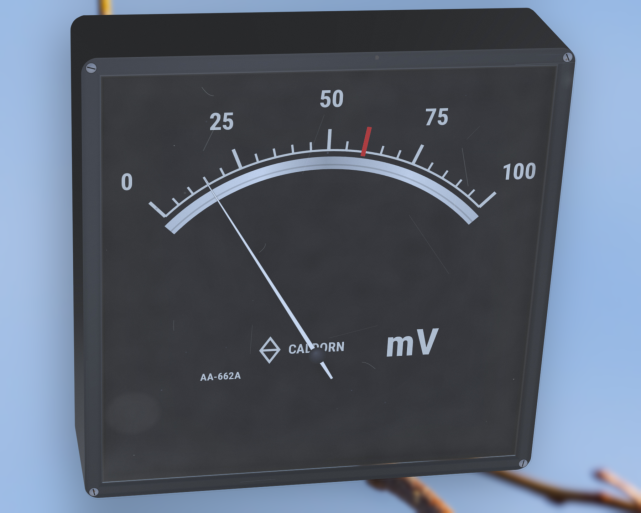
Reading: 15 mV
